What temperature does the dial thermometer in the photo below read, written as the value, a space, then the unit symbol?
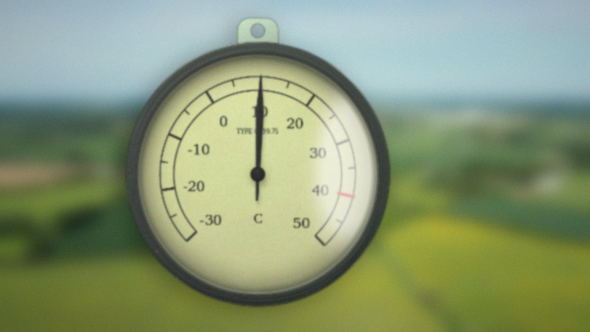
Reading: 10 °C
